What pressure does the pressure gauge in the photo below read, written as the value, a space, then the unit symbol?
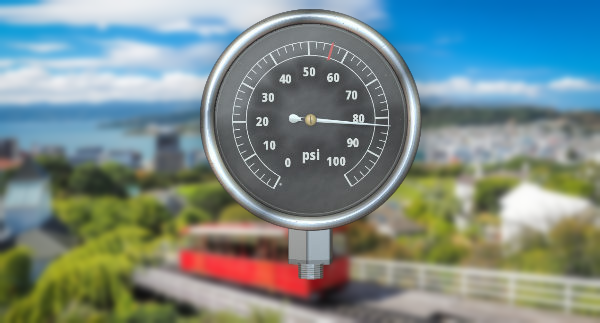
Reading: 82 psi
